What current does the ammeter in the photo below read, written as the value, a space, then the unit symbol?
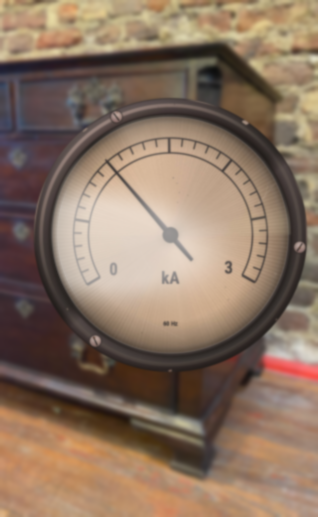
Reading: 1 kA
